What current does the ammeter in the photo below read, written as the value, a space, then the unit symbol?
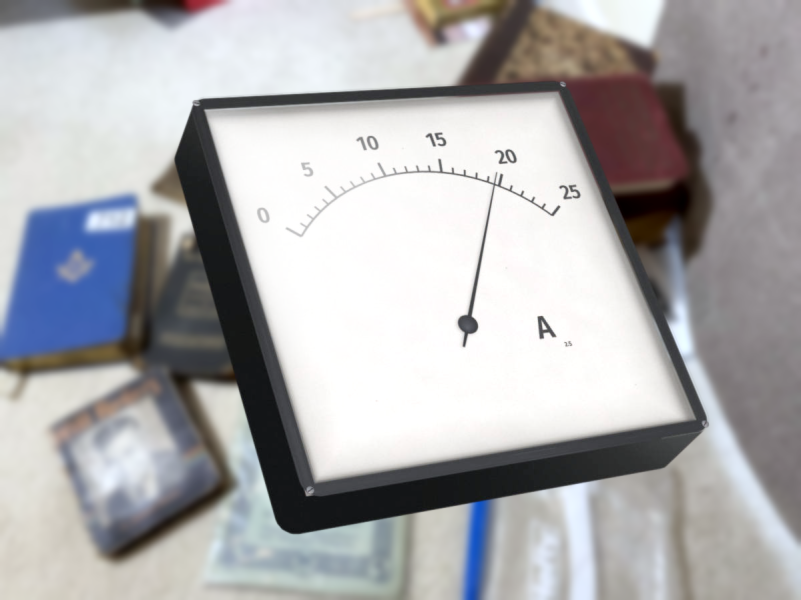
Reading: 19.5 A
